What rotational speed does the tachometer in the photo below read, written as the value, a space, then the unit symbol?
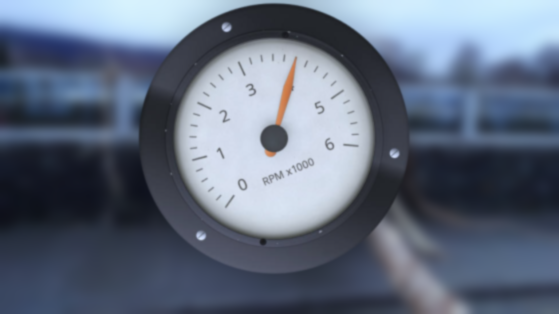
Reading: 4000 rpm
